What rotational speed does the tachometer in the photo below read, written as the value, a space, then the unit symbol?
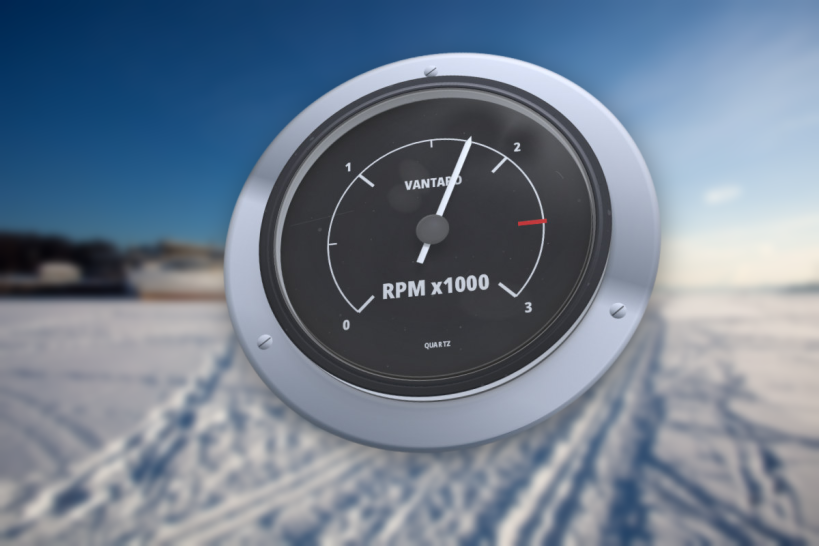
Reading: 1750 rpm
